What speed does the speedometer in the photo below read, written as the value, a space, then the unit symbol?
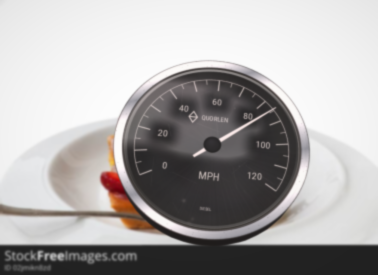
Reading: 85 mph
